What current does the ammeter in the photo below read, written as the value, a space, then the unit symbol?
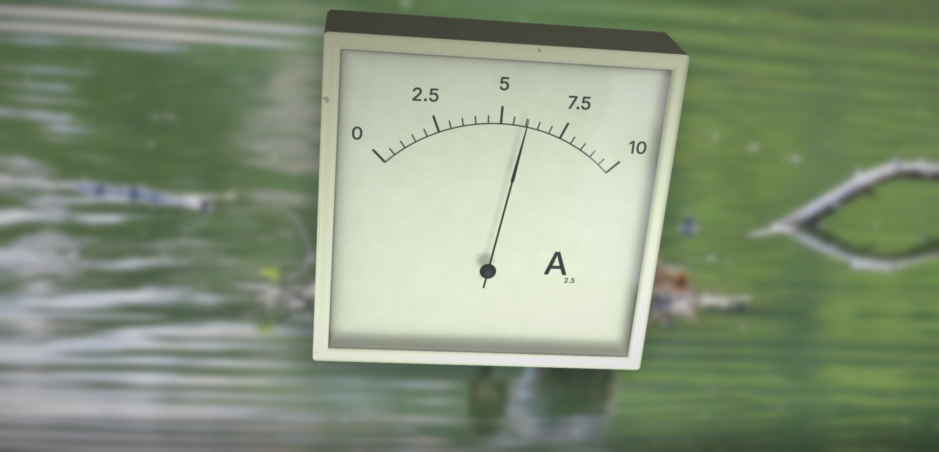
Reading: 6 A
